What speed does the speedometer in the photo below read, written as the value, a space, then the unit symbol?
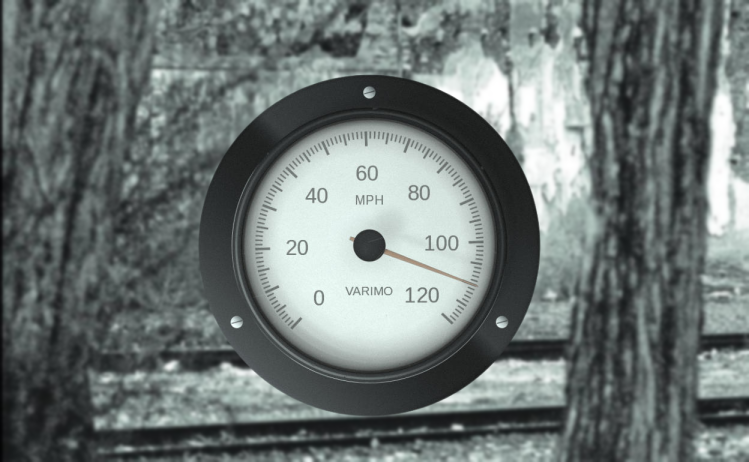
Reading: 110 mph
